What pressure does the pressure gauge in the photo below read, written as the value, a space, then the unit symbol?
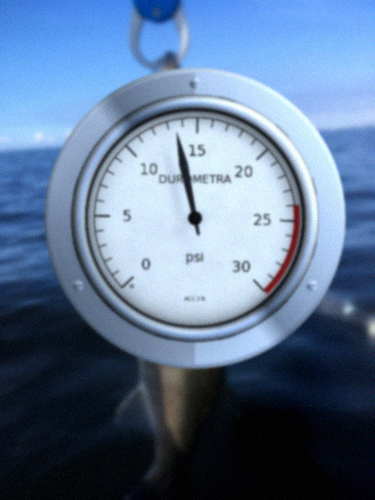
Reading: 13.5 psi
